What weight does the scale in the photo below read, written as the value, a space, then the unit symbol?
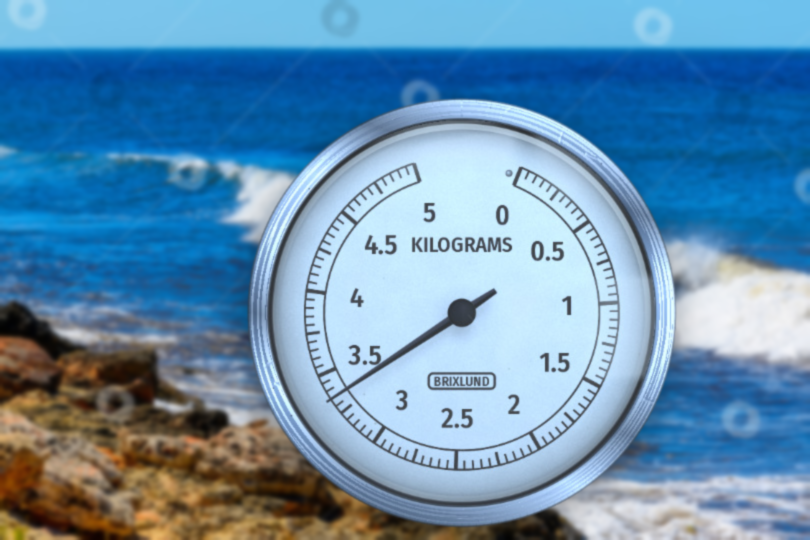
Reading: 3.35 kg
